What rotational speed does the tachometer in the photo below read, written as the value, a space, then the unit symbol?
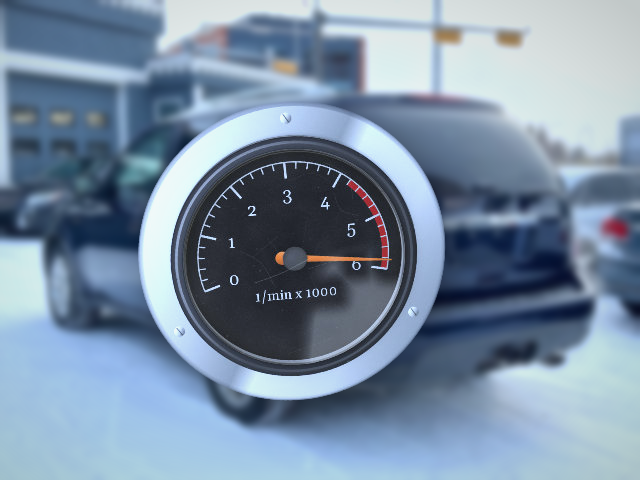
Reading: 5800 rpm
